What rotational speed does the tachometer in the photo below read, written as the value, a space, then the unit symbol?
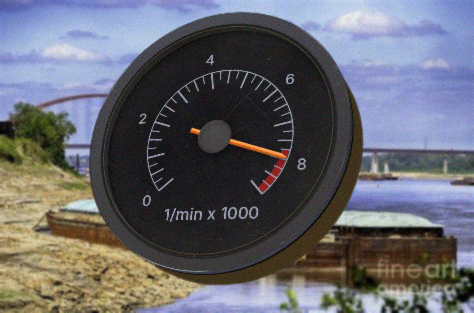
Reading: 8000 rpm
